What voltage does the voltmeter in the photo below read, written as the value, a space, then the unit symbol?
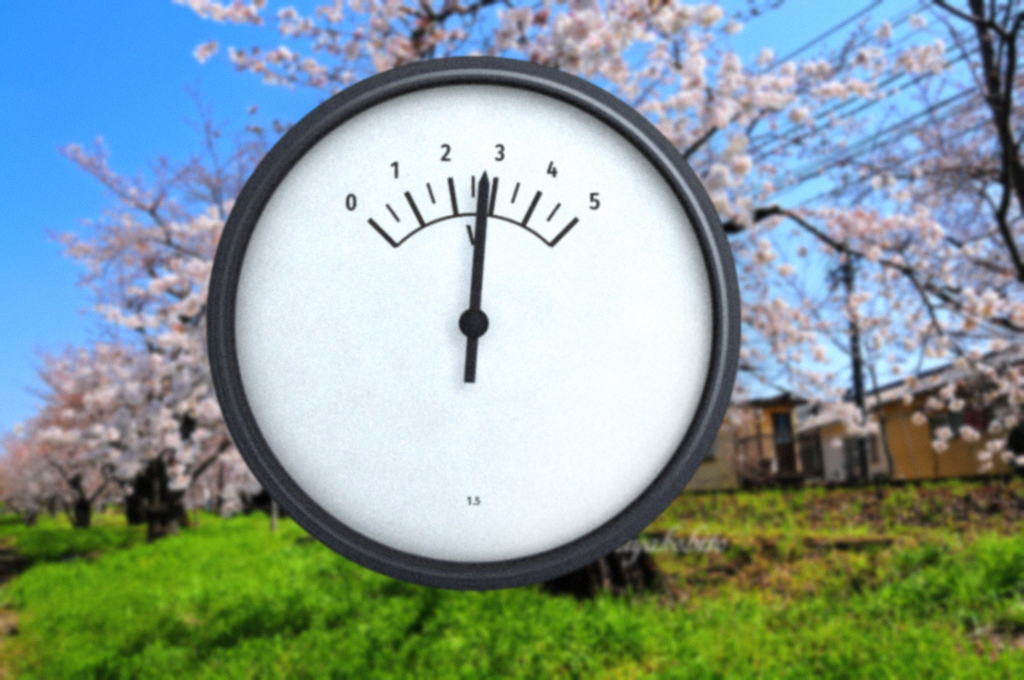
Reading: 2.75 V
